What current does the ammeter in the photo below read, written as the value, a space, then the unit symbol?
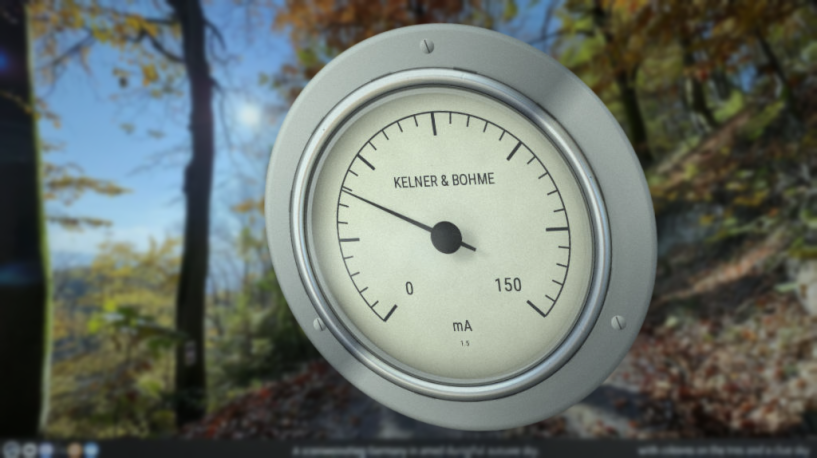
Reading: 40 mA
